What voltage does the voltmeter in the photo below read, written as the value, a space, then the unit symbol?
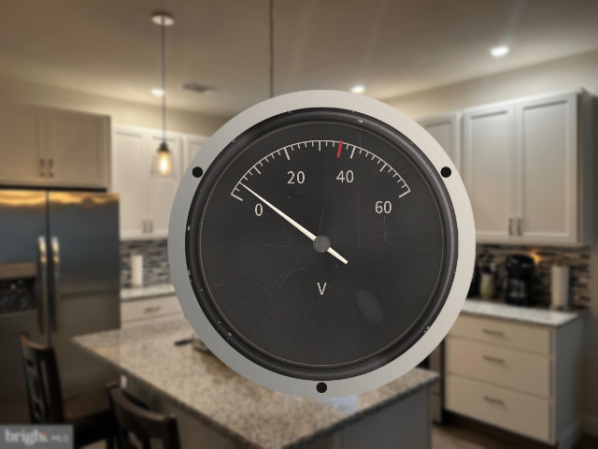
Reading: 4 V
